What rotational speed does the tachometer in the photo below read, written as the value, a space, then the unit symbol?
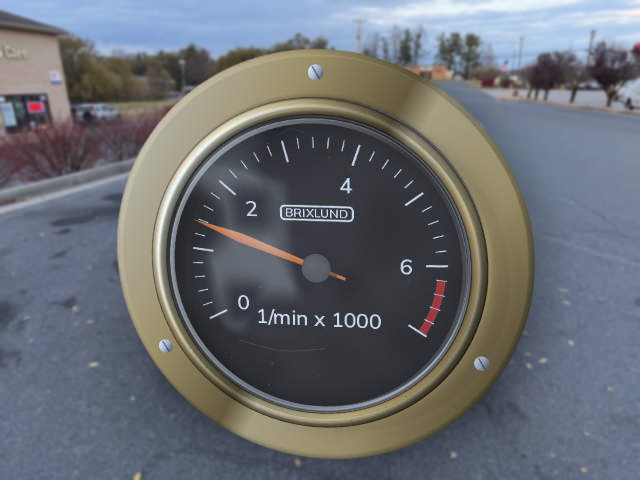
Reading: 1400 rpm
